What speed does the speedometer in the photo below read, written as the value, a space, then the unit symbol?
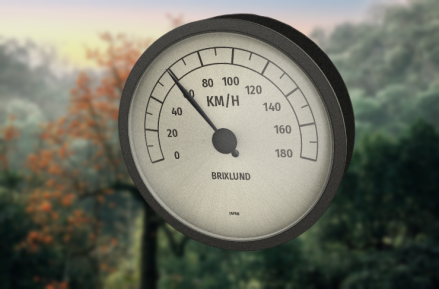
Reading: 60 km/h
